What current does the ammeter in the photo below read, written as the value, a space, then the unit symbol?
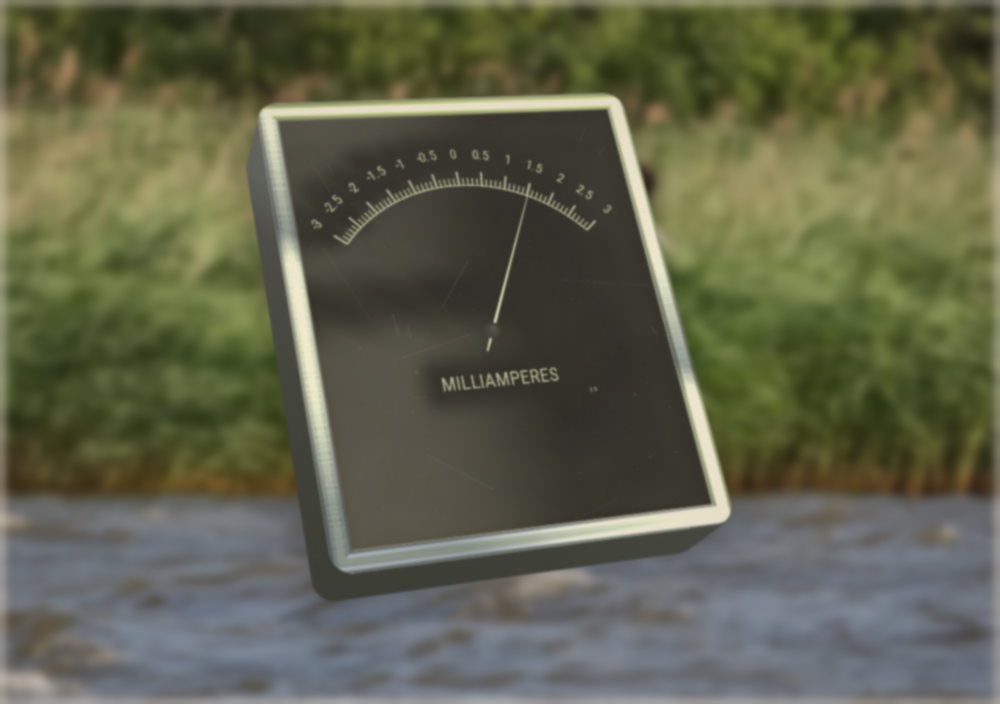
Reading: 1.5 mA
